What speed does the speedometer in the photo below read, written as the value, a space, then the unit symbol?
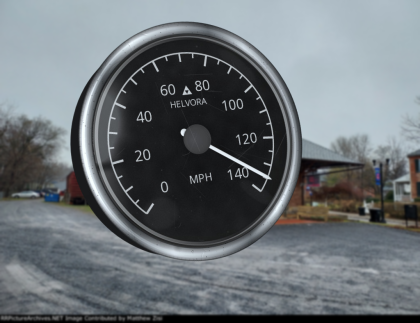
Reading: 135 mph
